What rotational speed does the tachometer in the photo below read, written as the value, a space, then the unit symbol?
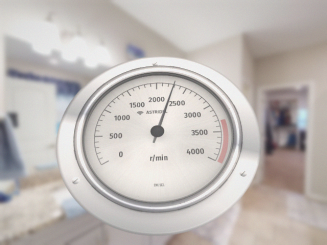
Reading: 2300 rpm
